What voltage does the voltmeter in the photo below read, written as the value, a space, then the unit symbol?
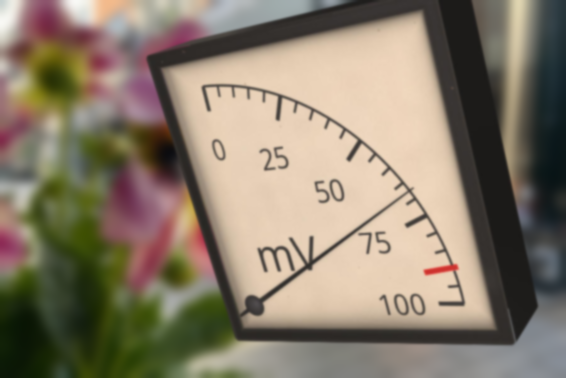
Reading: 67.5 mV
